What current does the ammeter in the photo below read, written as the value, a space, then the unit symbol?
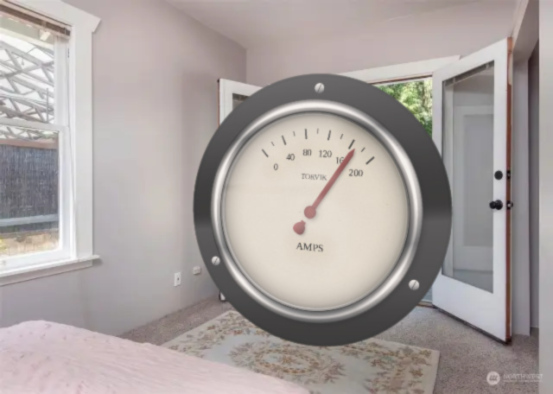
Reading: 170 A
